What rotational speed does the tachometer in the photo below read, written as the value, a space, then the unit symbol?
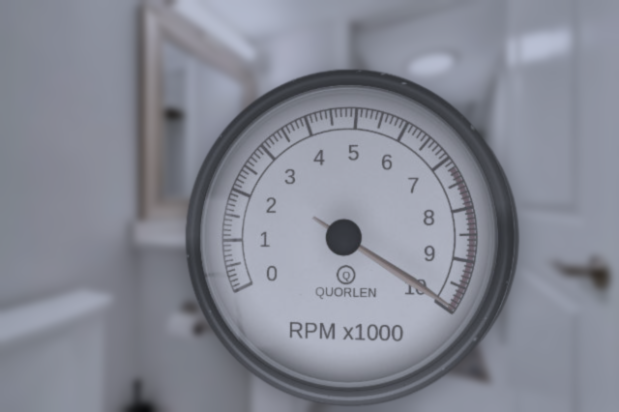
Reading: 9900 rpm
